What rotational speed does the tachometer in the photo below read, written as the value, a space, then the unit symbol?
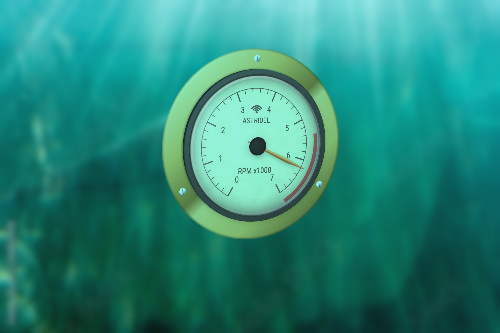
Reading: 6200 rpm
